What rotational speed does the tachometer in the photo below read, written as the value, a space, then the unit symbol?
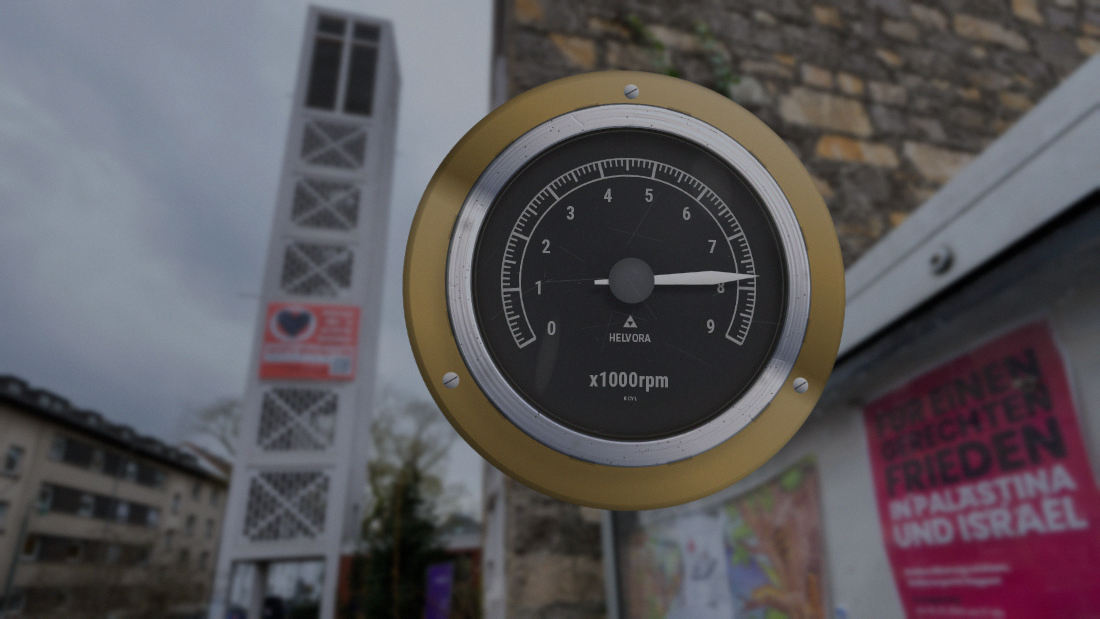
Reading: 7800 rpm
